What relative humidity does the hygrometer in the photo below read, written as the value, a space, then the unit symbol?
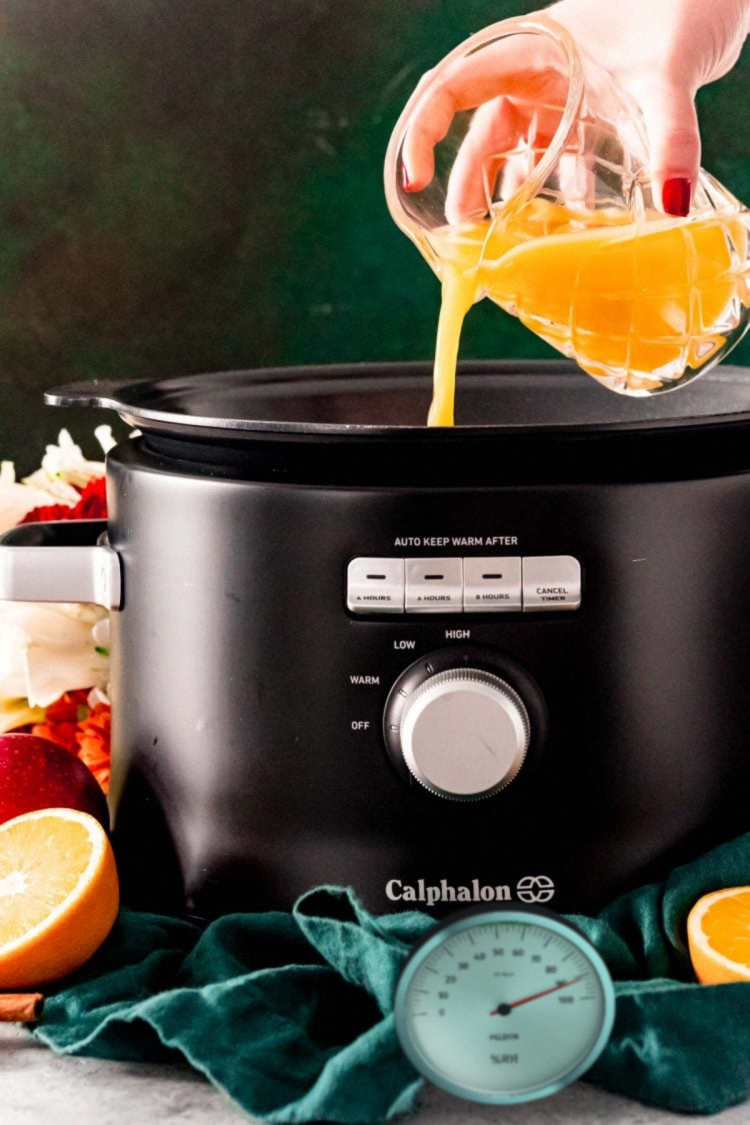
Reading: 90 %
